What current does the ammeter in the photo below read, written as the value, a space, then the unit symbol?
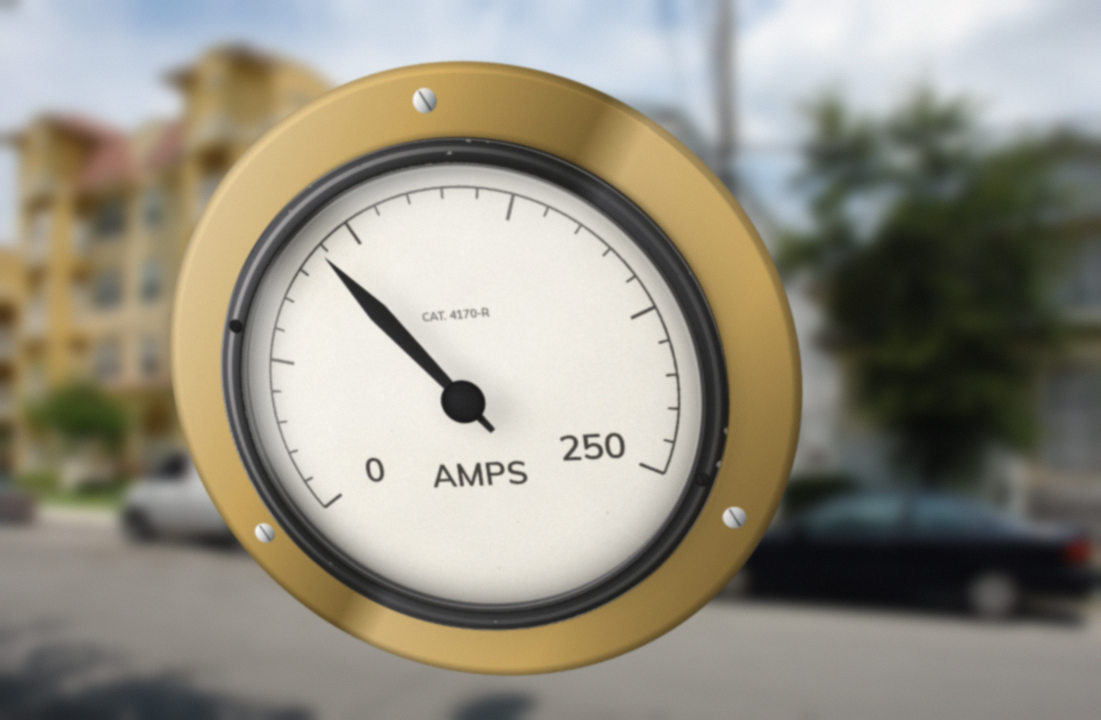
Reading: 90 A
